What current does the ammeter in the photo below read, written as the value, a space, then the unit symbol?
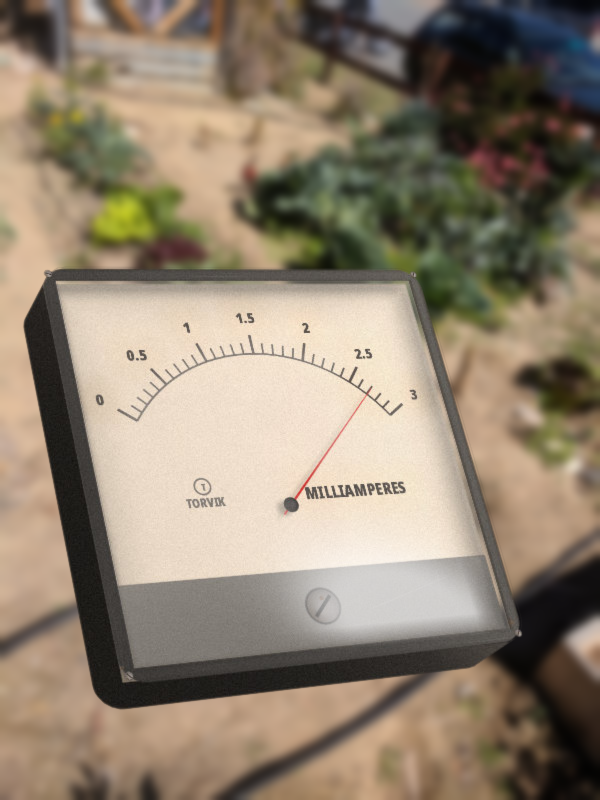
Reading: 2.7 mA
